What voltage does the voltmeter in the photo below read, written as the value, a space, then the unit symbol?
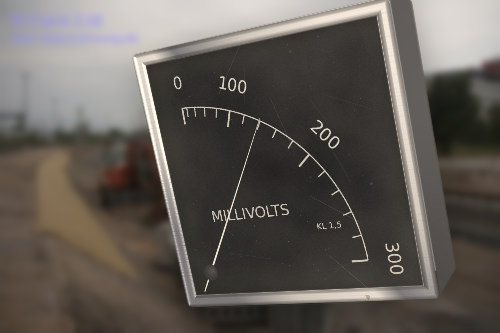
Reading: 140 mV
